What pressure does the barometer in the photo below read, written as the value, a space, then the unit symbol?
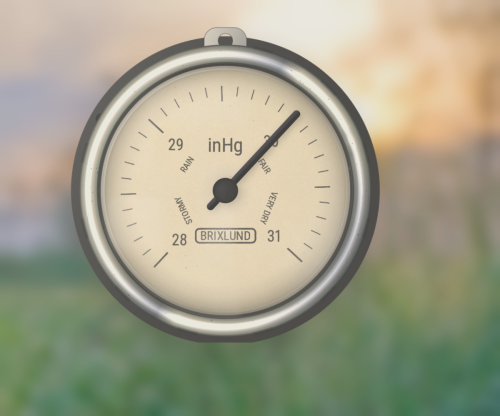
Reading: 30 inHg
